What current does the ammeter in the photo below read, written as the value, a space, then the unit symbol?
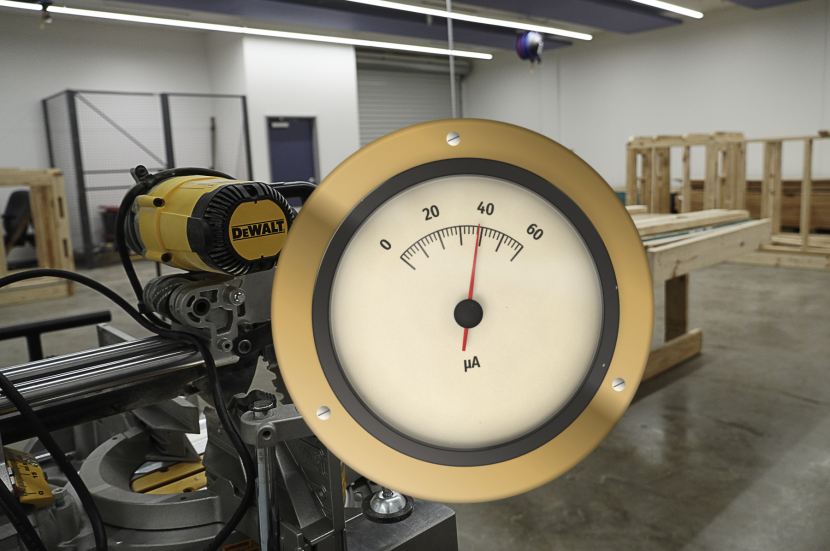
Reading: 38 µA
